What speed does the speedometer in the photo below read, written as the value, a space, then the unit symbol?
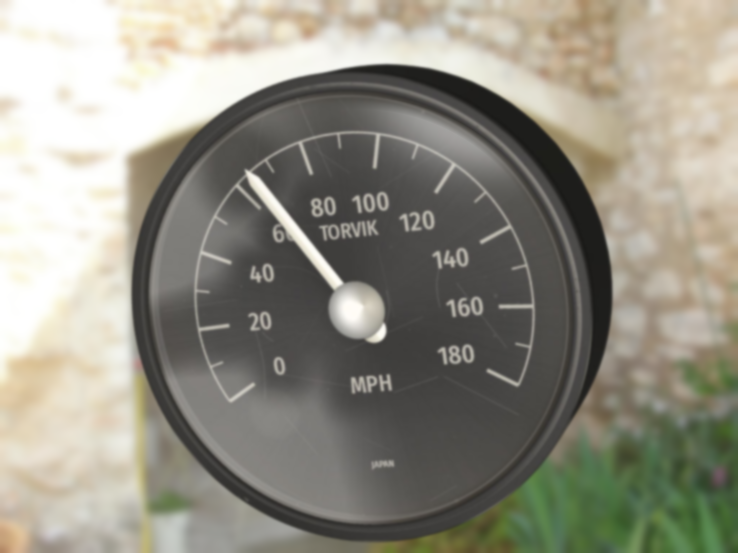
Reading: 65 mph
